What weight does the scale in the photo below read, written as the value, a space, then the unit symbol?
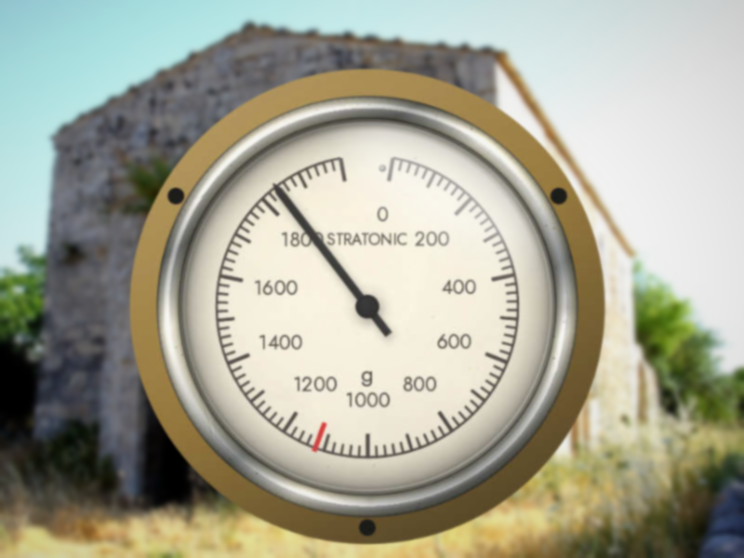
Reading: 1840 g
